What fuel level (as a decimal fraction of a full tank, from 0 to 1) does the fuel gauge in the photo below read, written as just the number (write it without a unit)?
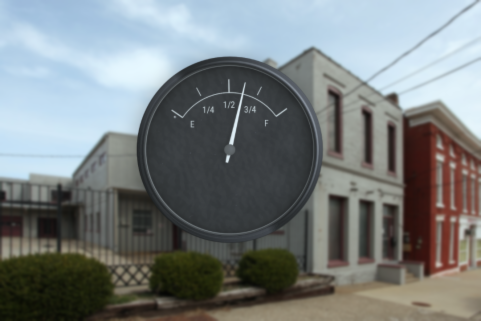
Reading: 0.625
